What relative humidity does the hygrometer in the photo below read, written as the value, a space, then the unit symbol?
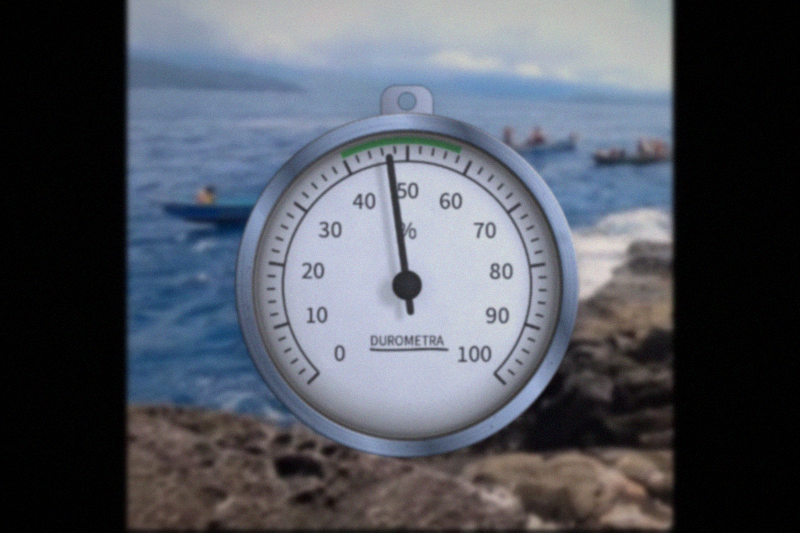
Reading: 47 %
